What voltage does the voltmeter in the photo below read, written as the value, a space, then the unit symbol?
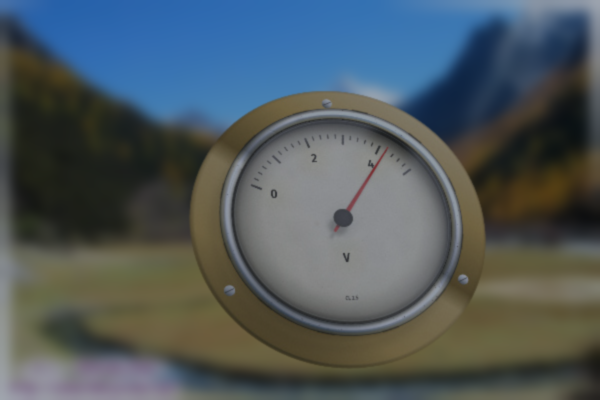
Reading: 4.2 V
